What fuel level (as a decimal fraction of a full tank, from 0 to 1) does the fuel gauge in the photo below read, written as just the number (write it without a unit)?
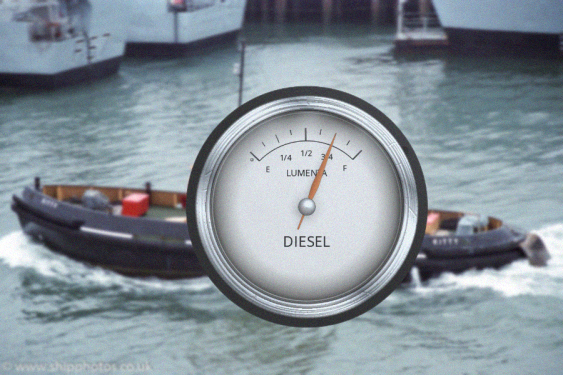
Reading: 0.75
